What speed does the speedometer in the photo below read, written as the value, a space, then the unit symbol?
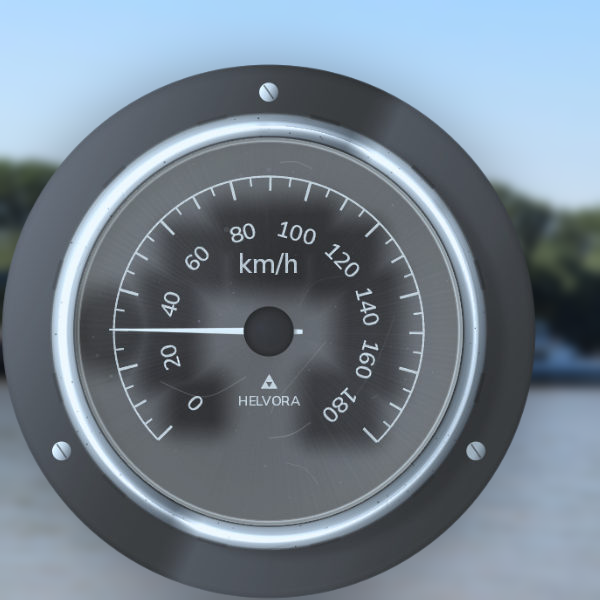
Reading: 30 km/h
